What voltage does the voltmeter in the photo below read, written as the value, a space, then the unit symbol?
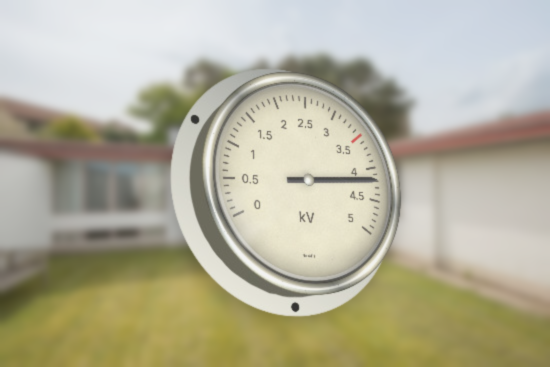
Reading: 4.2 kV
